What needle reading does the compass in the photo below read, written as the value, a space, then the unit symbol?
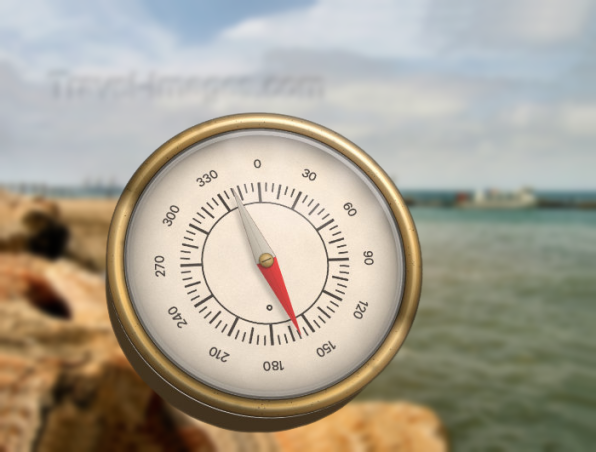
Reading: 160 °
